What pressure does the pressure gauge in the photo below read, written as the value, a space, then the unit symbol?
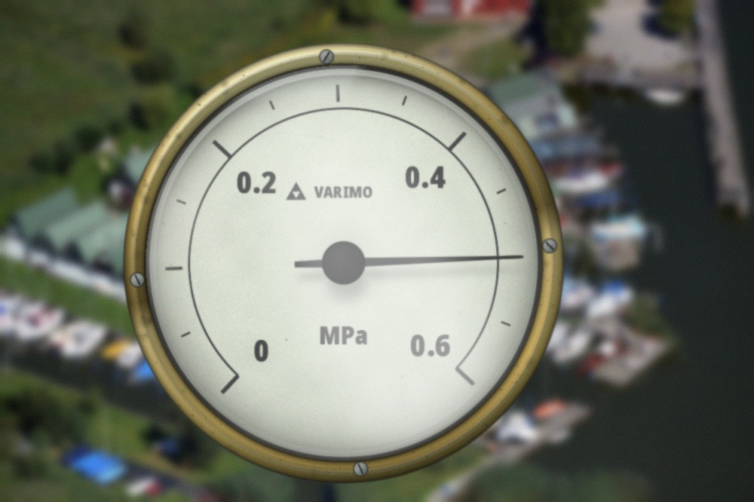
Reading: 0.5 MPa
